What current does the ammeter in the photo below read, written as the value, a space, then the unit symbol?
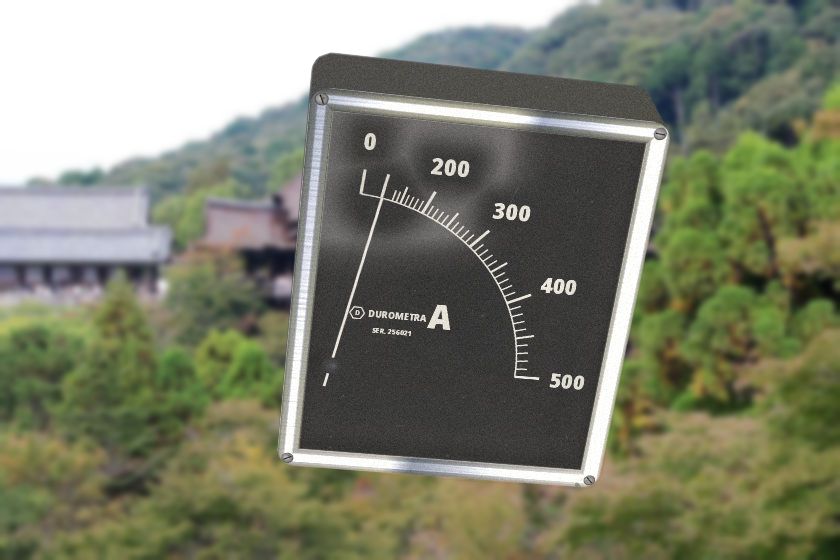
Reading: 100 A
